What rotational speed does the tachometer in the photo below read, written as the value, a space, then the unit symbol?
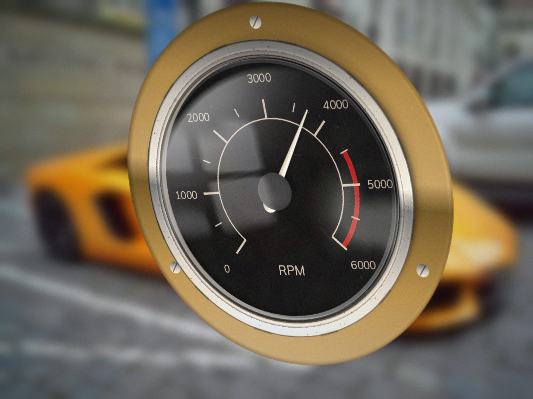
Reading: 3750 rpm
